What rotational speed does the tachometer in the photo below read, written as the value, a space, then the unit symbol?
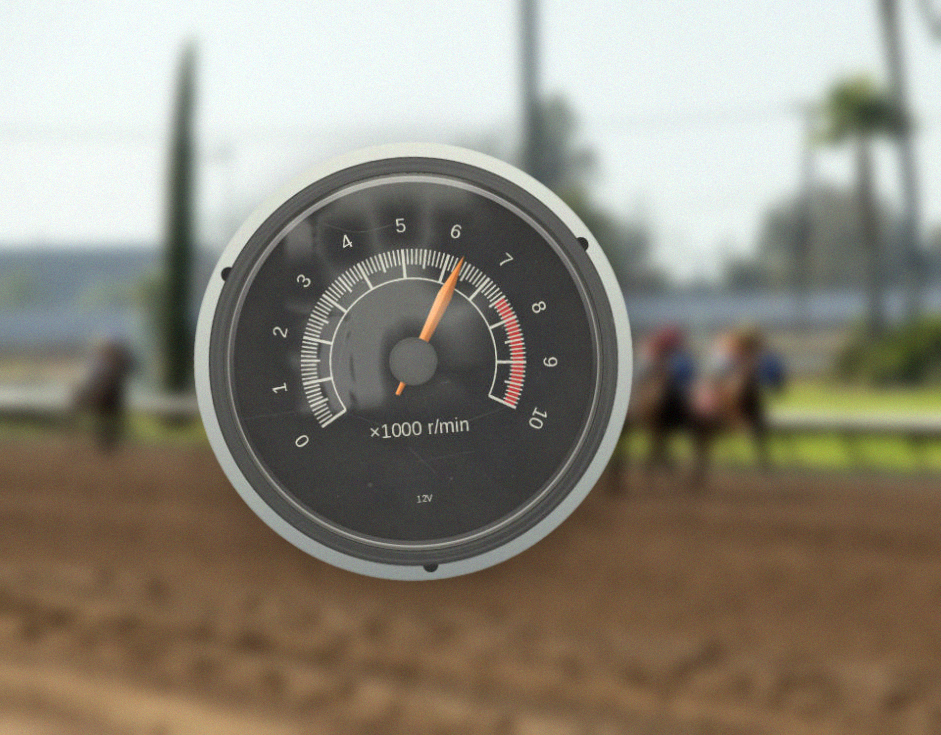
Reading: 6300 rpm
